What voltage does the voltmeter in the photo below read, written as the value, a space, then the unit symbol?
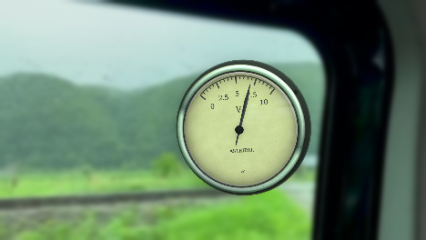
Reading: 7 V
